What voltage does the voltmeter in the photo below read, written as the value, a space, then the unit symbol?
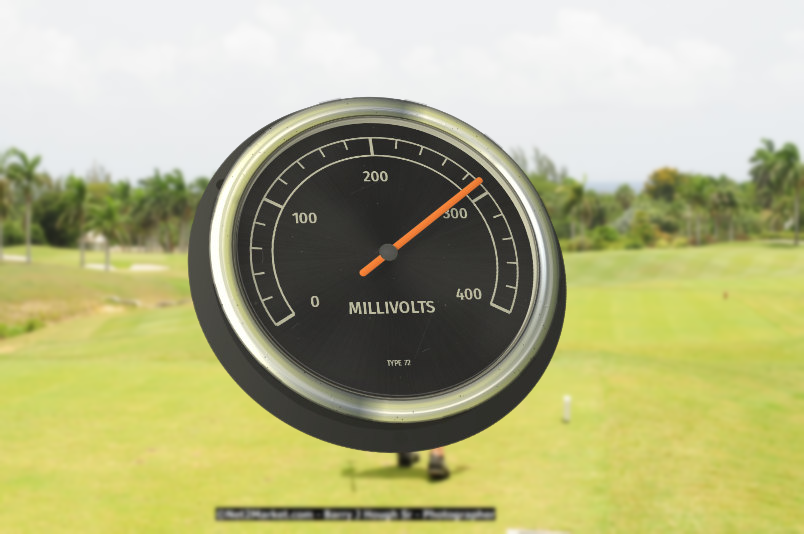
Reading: 290 mV
